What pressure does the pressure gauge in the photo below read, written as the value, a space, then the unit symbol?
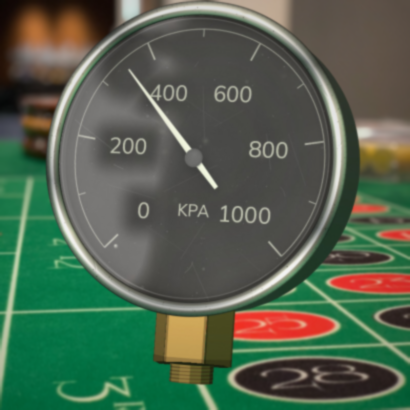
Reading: 350 kPa
